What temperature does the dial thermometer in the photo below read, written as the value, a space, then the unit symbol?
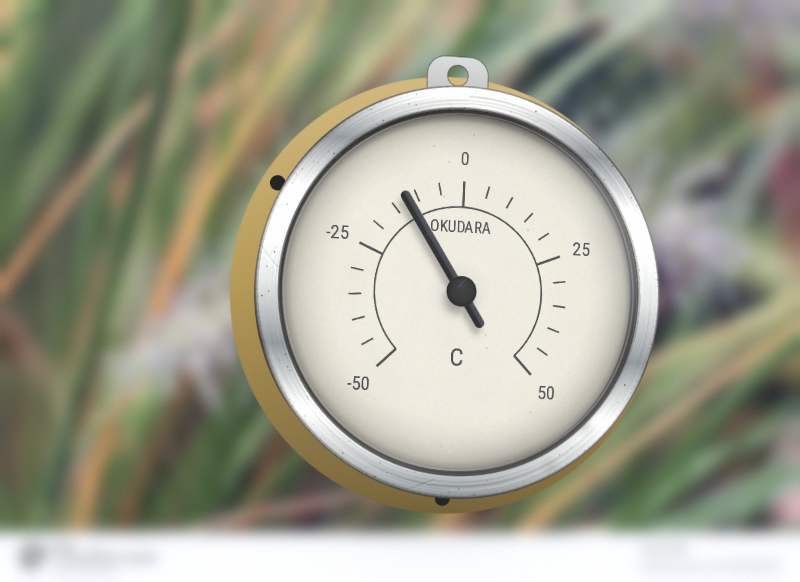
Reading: -12.5 °C
